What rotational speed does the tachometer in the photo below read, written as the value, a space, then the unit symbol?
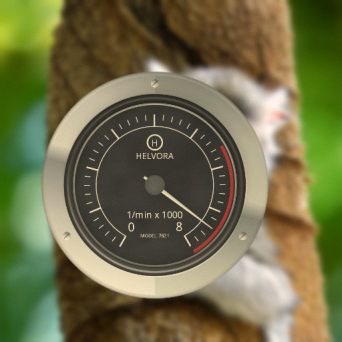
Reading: 7400 rpm
